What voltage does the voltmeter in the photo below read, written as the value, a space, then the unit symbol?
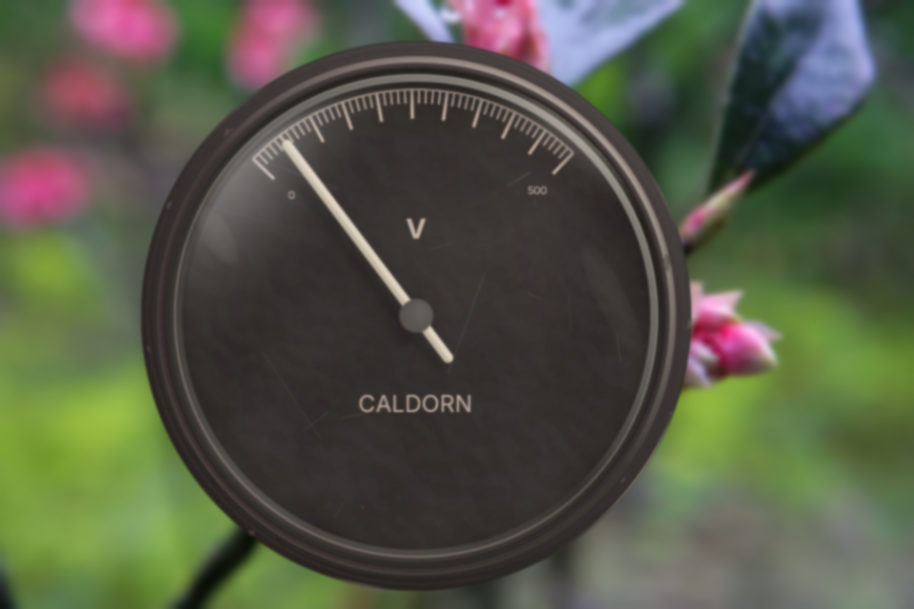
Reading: 50 V
